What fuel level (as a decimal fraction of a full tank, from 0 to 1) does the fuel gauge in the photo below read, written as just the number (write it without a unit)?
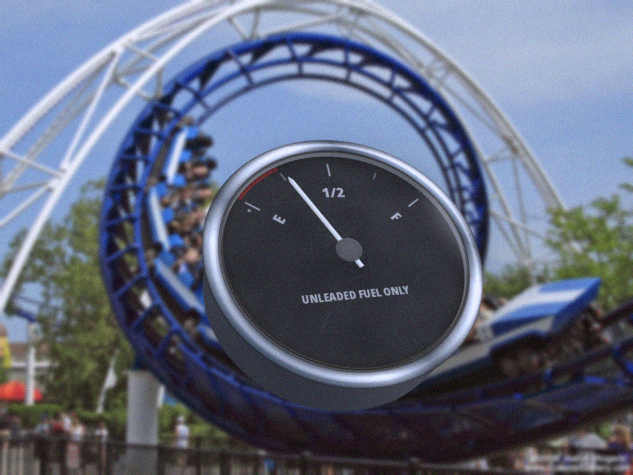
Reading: 0.25
